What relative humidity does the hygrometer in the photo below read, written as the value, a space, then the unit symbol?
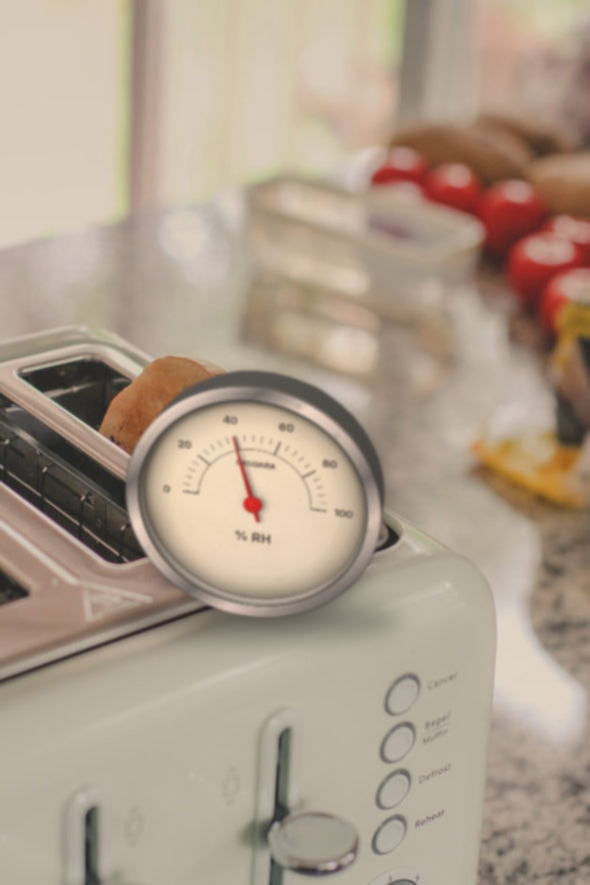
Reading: 40 %
